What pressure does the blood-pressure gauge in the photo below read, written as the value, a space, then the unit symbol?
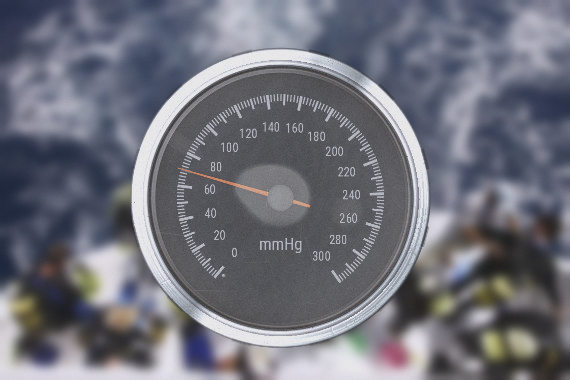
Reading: 70 mmHg
